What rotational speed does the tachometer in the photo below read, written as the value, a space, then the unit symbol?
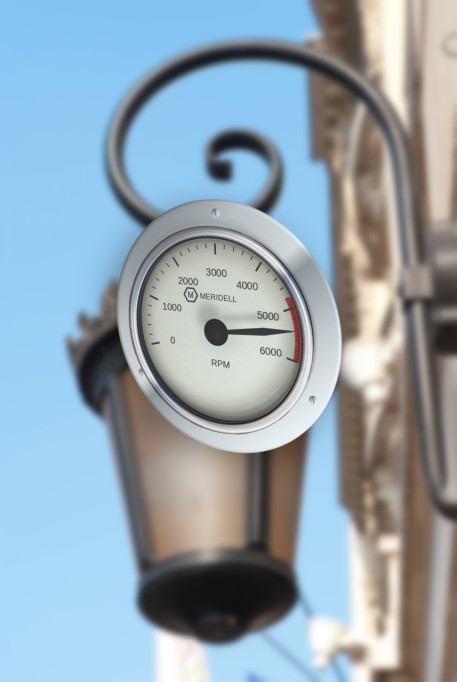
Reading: 5400 rpm
